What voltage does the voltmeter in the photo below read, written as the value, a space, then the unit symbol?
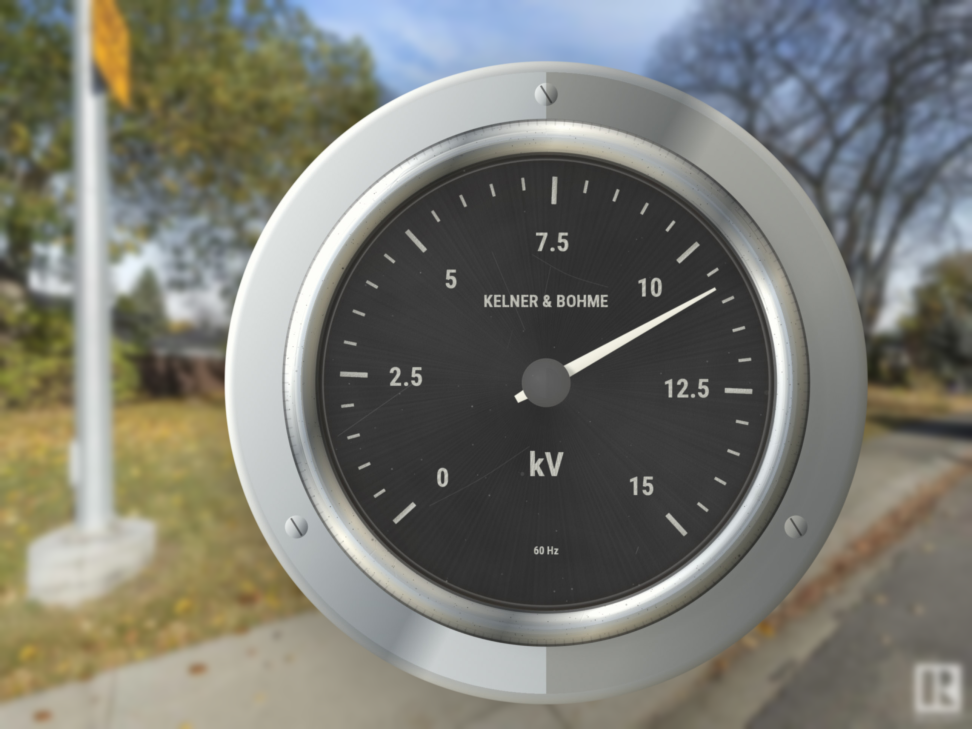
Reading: 10.75 kV
